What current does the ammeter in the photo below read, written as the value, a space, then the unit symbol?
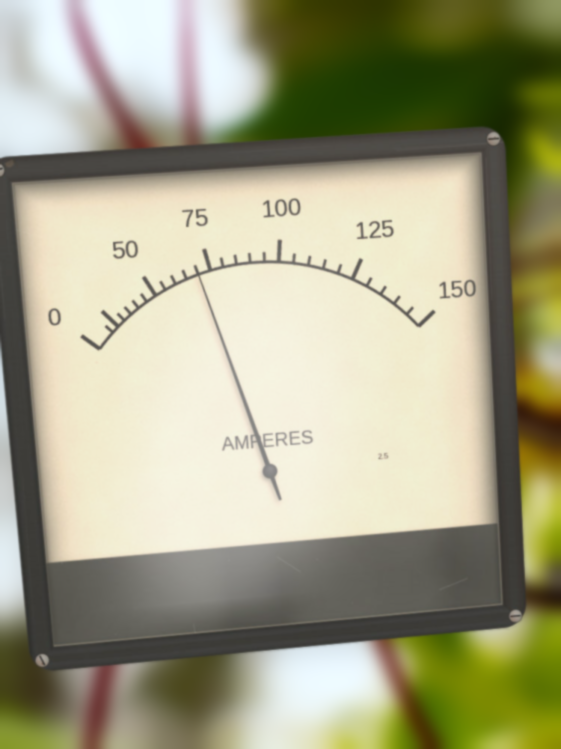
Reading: 70 A
